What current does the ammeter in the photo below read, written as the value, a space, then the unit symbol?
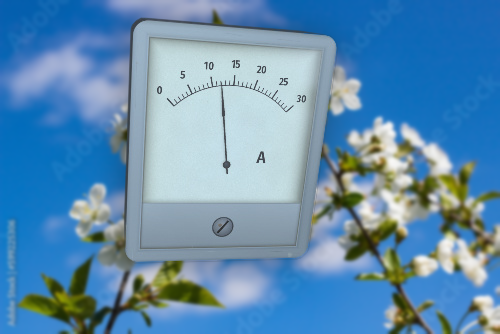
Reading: 12 A
